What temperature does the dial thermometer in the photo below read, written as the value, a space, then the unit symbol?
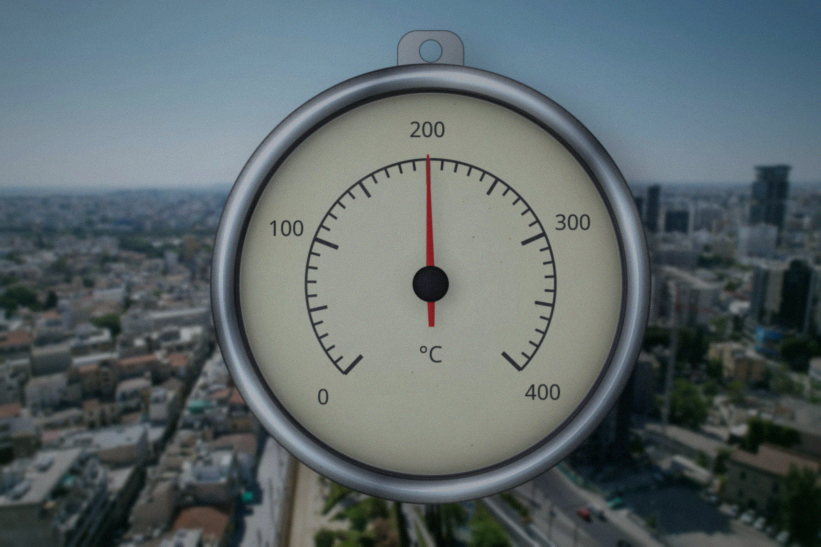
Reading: 200 °C
